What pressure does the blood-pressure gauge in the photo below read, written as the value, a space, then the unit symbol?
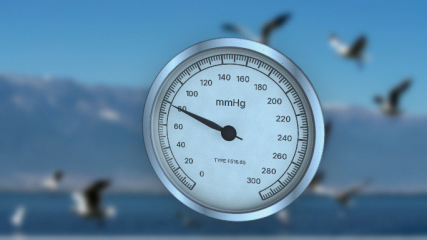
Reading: 80 mmHg
